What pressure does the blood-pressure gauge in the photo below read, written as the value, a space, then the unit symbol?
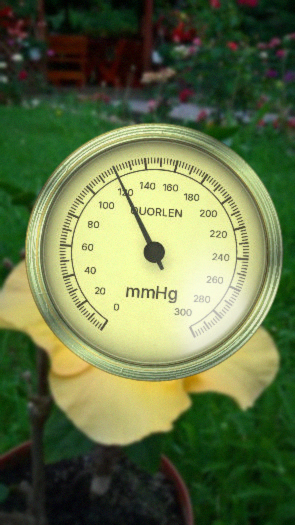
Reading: 120 mmHg
